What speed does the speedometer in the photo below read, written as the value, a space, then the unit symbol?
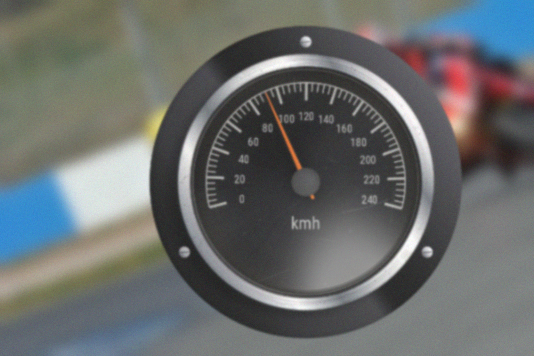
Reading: 92 km/h
